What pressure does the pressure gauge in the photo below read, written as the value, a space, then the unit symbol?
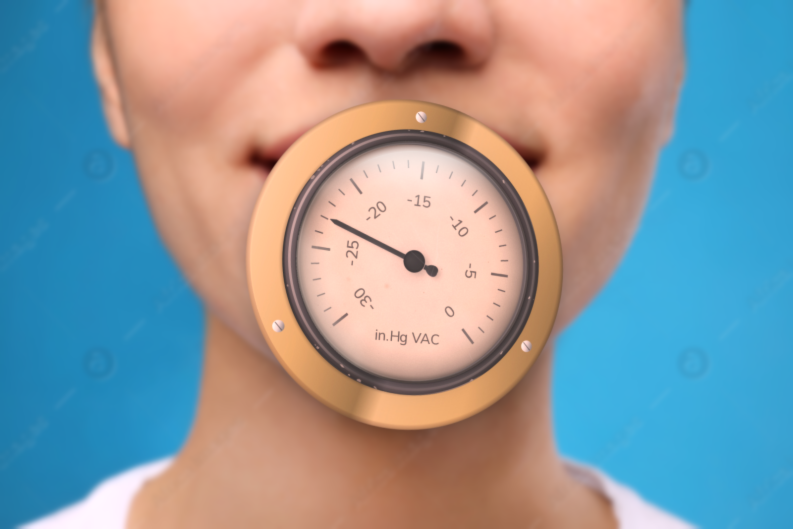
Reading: -23 inHg
